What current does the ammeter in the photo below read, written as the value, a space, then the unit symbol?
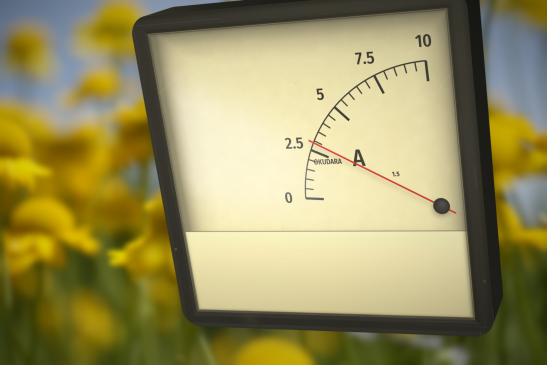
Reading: 3 A
